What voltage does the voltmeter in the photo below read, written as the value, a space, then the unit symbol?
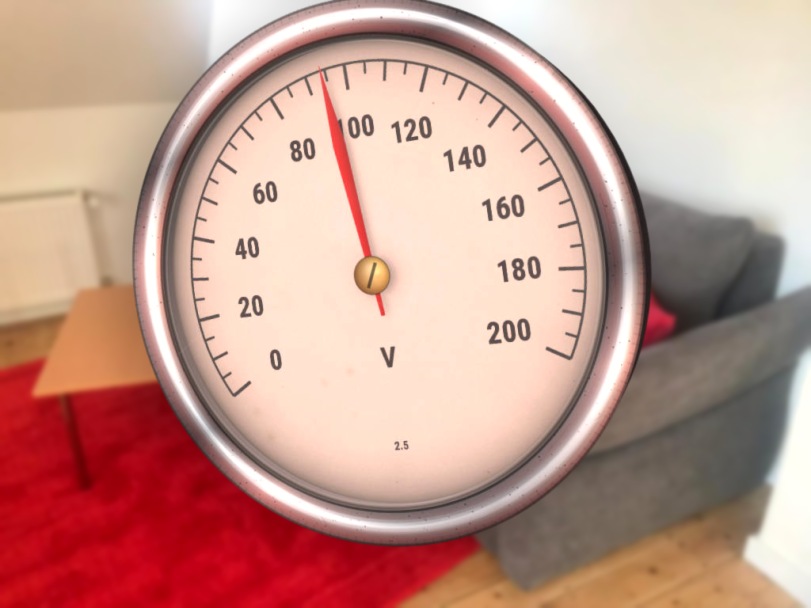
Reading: 95 V
